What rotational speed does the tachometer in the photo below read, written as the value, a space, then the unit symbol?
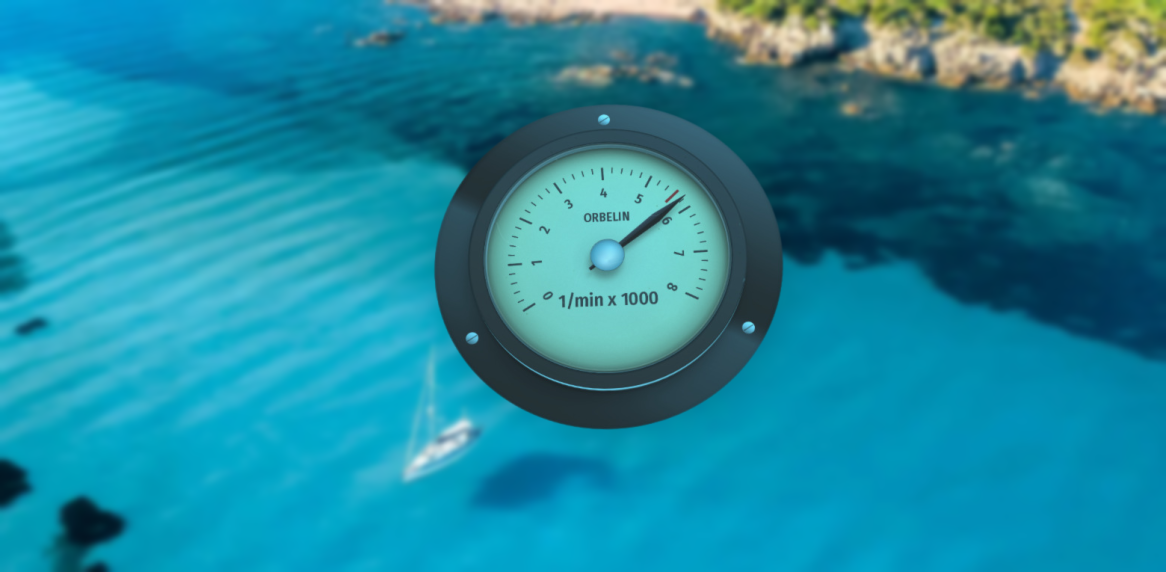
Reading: 5800 rpm
